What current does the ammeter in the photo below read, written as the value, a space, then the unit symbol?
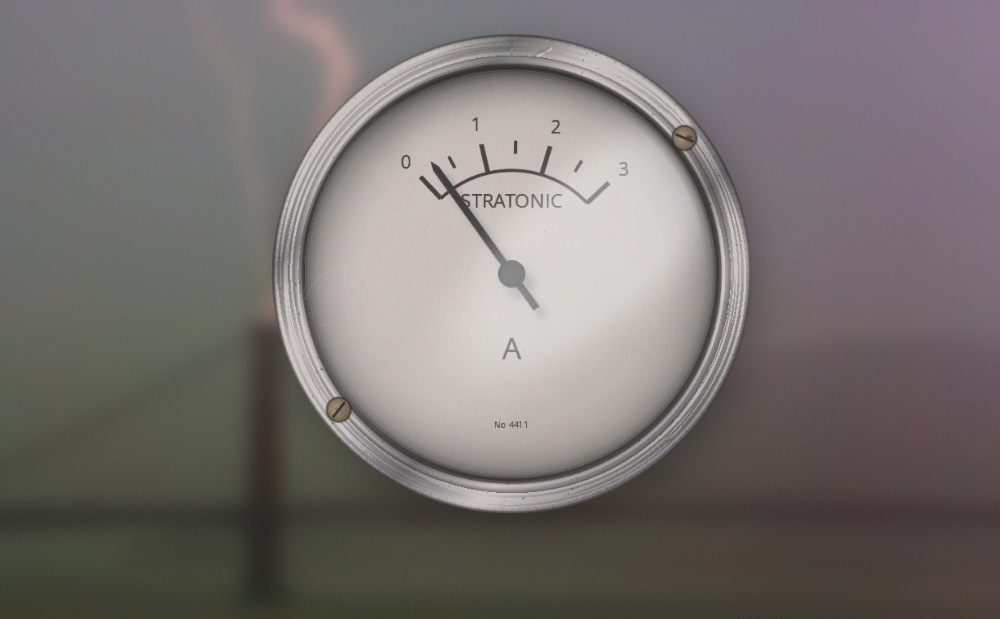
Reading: 0.25 A
